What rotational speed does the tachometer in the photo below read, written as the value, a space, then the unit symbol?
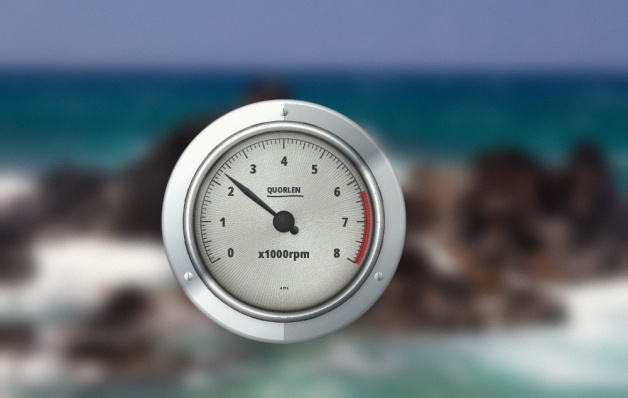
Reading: 2300 rpm
